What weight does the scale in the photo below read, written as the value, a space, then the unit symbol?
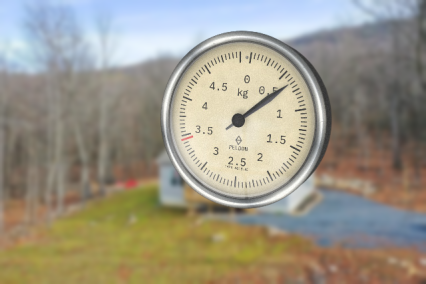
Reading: 0.65 kg
